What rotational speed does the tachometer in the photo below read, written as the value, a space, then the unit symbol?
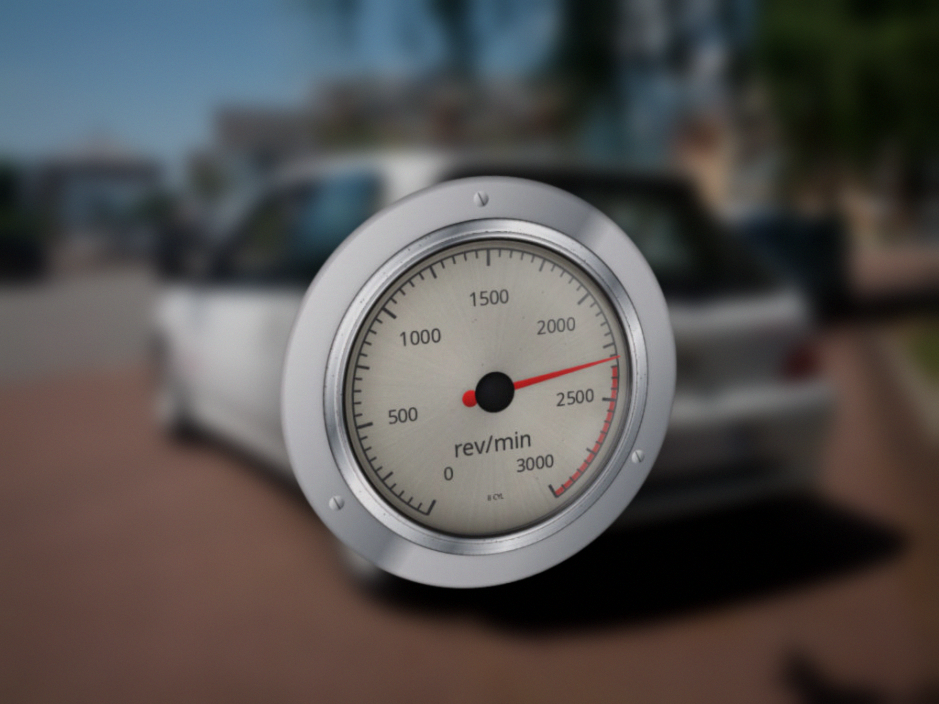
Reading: 2300 rpm
